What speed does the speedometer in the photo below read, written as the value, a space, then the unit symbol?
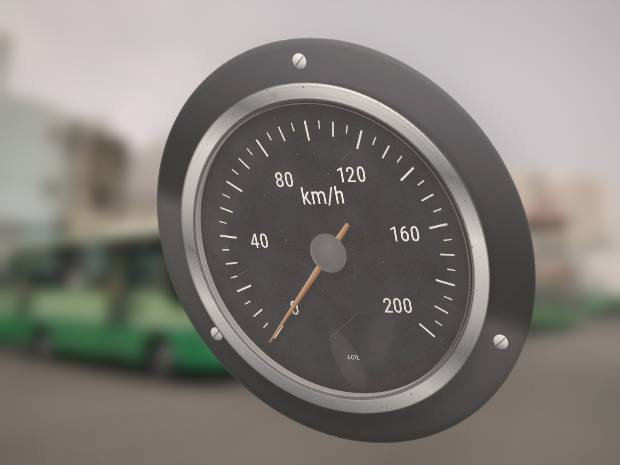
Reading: 0 km/h
